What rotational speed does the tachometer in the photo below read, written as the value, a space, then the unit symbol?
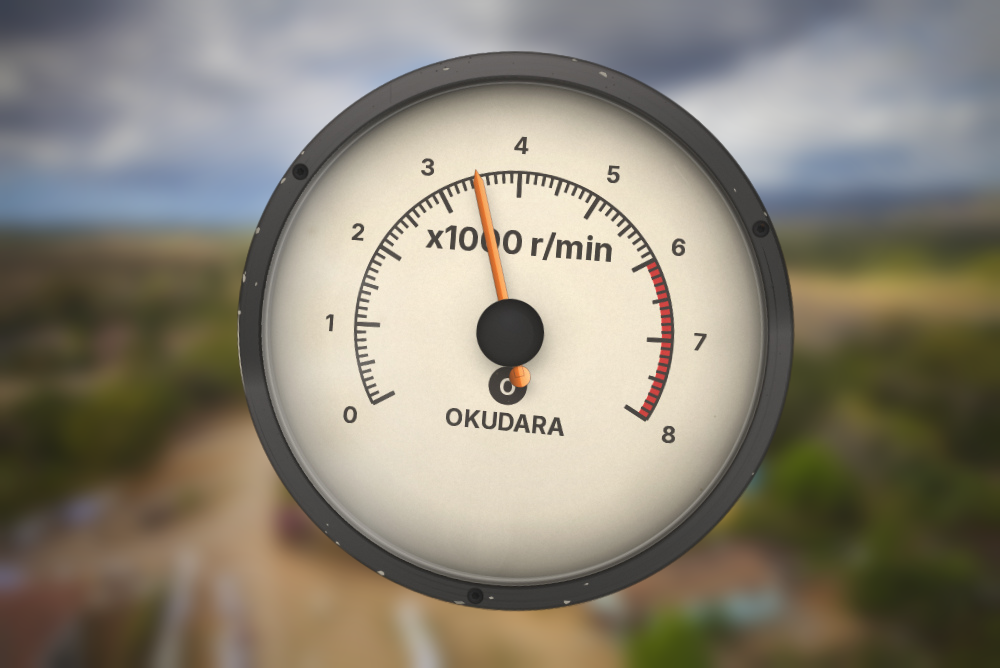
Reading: 3500 rpm
